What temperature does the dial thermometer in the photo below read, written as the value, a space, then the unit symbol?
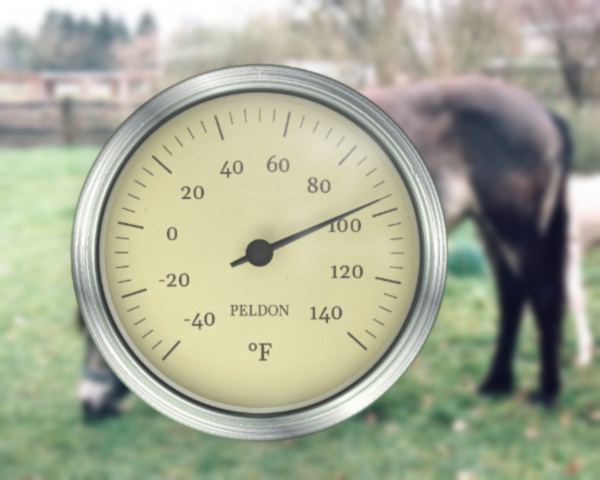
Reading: 96 °F
